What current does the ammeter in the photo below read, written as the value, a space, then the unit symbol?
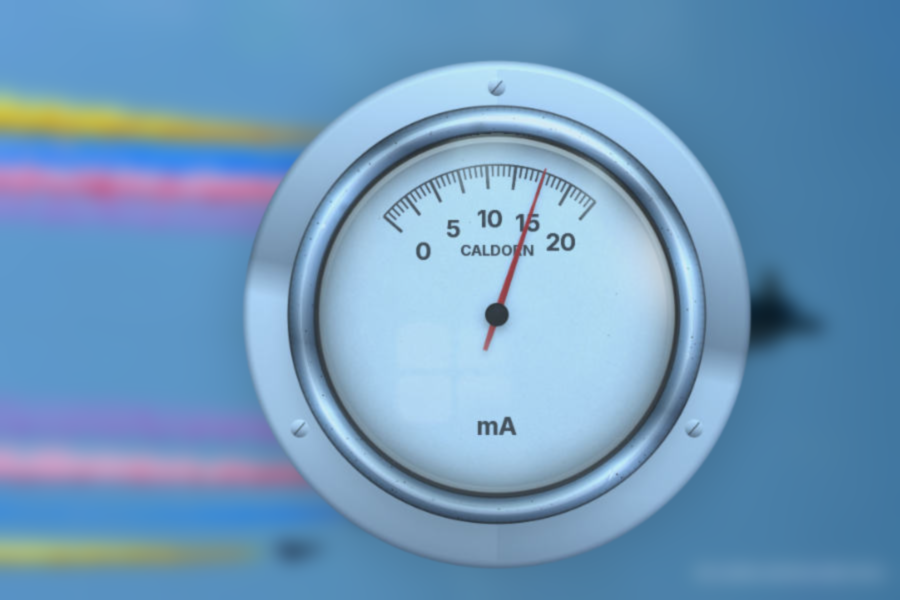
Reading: 15 mA
